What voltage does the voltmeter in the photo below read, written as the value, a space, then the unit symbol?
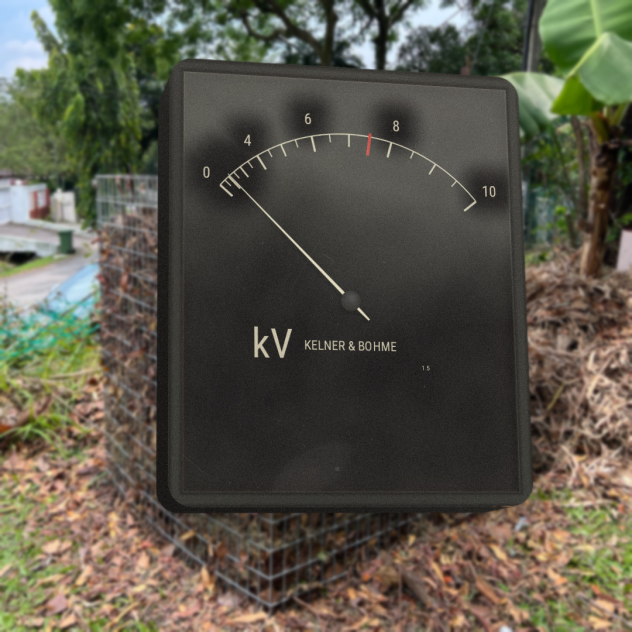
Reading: 2 kV
